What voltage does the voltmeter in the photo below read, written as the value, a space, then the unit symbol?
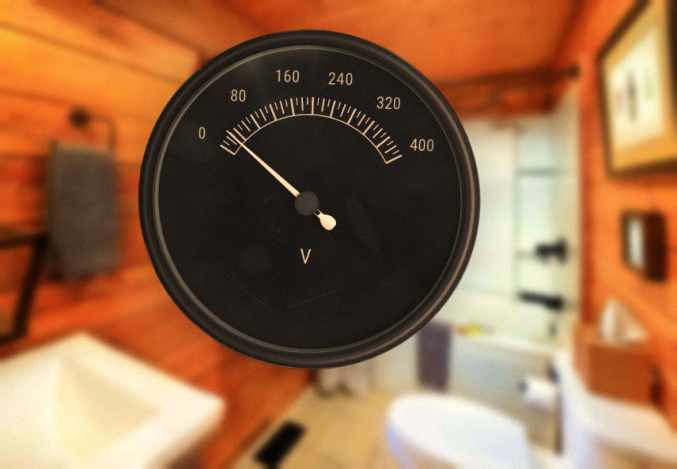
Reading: 30 V
